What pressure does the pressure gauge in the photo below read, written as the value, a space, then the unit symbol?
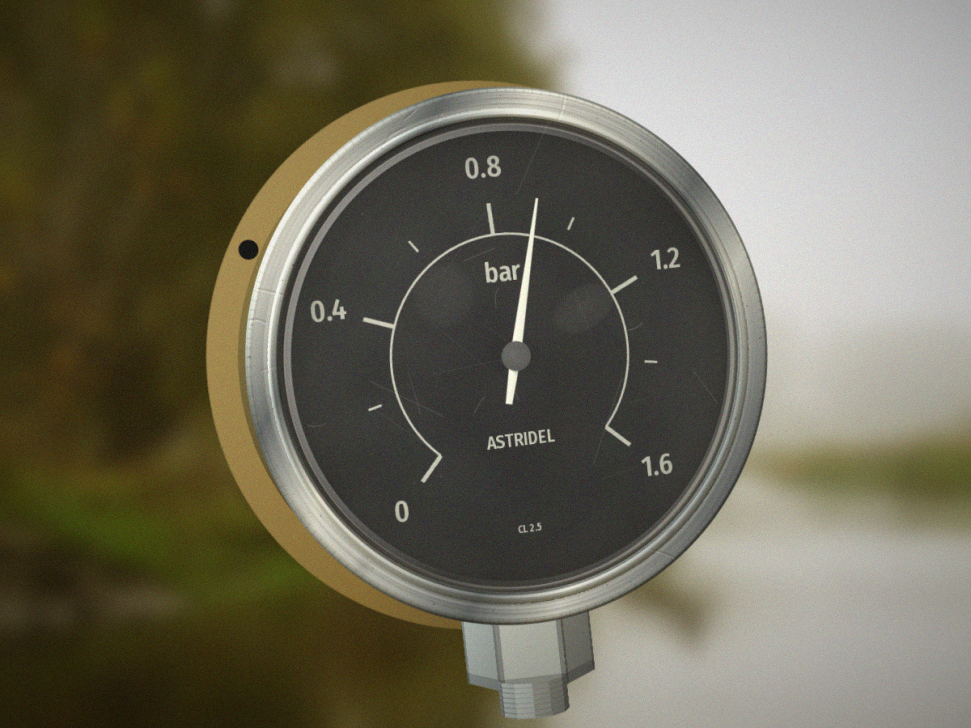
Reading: 0.9 bar
